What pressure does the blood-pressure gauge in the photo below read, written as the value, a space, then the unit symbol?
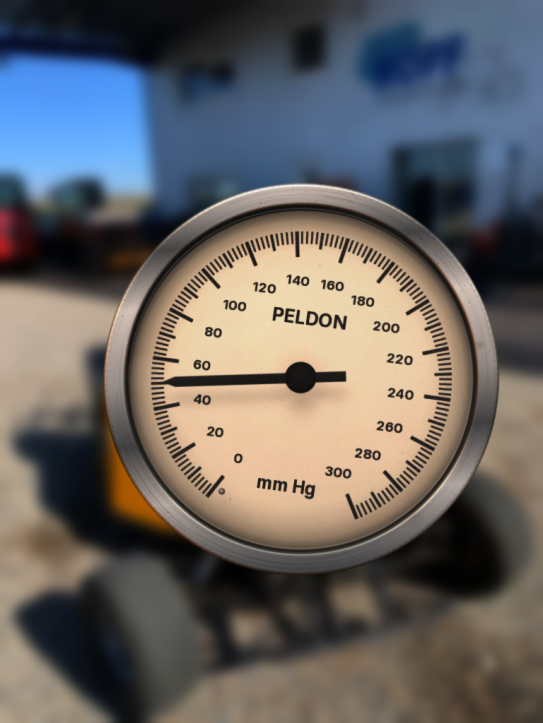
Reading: 50 mmHg
